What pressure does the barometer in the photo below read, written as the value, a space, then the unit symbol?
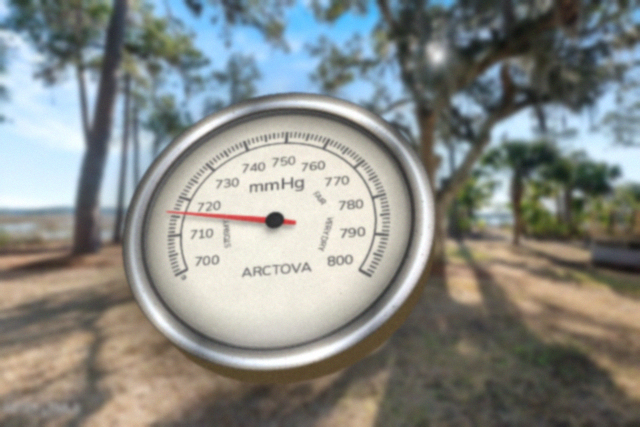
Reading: 715 mmHg
